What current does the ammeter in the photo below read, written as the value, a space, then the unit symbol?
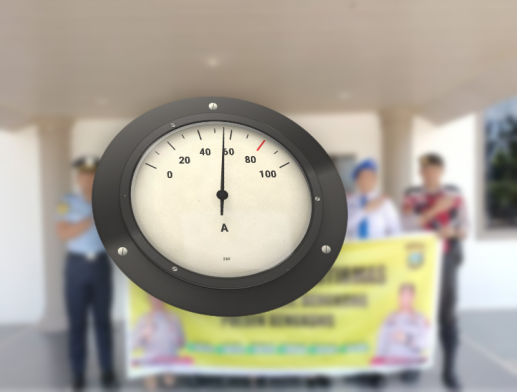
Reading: 55 A
